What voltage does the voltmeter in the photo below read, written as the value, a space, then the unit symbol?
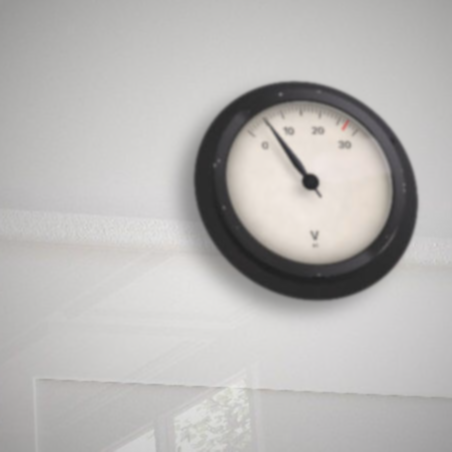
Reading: 5 V
